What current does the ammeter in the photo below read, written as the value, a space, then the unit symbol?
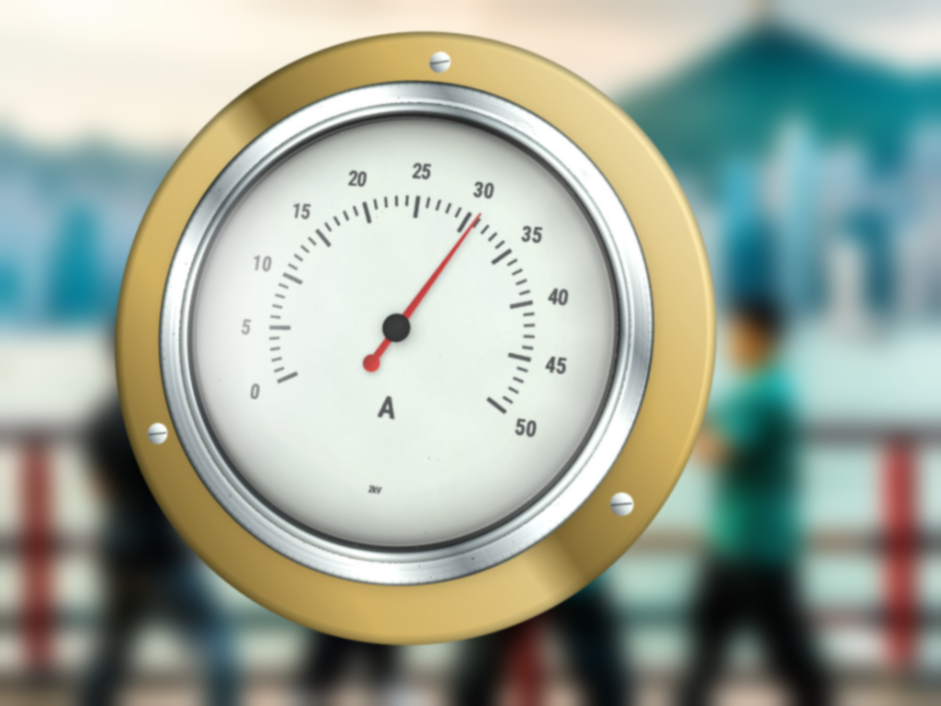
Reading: 31 A
